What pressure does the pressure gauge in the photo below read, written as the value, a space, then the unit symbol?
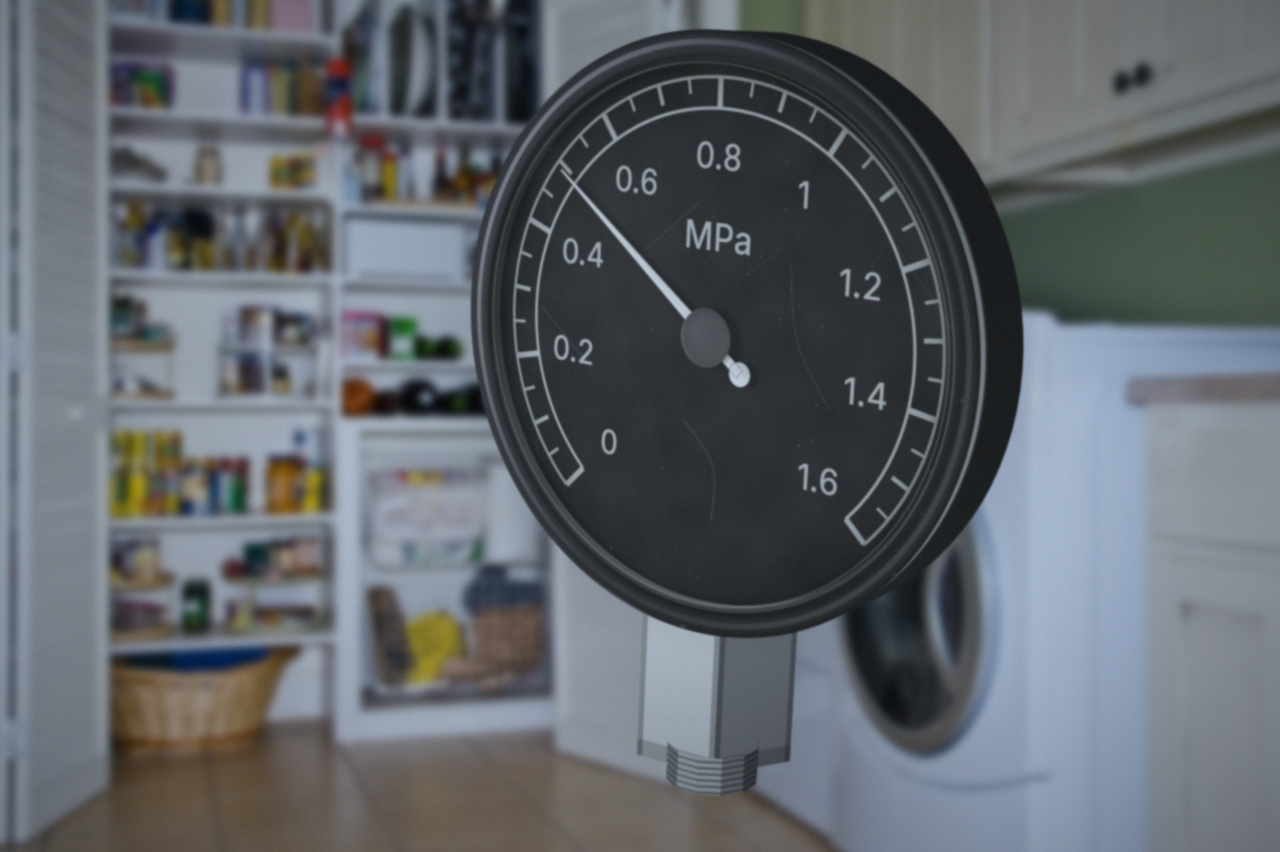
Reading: 0.5 MPa
